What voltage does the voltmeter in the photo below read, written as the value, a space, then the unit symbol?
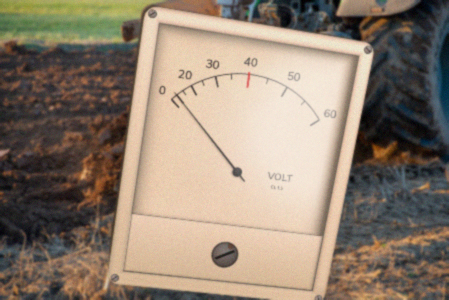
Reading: 10 V
